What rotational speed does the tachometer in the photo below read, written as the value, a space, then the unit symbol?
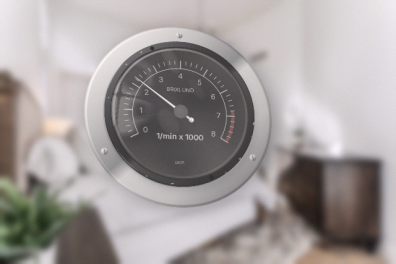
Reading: 2200 rpm
